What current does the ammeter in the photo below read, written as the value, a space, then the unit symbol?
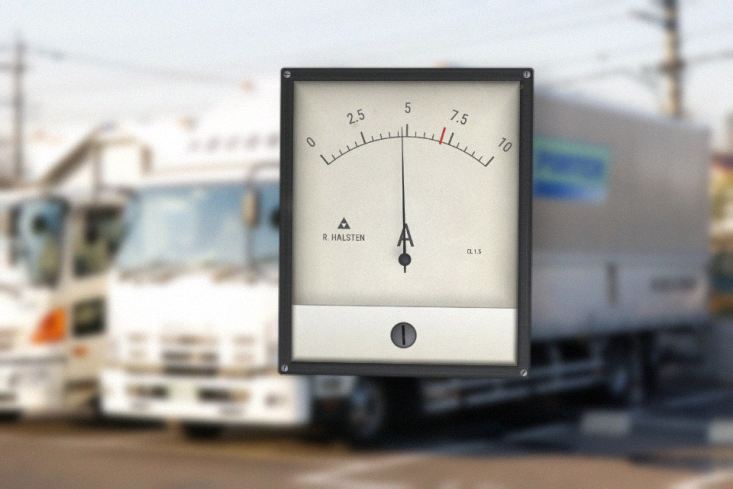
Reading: 4.75 A
